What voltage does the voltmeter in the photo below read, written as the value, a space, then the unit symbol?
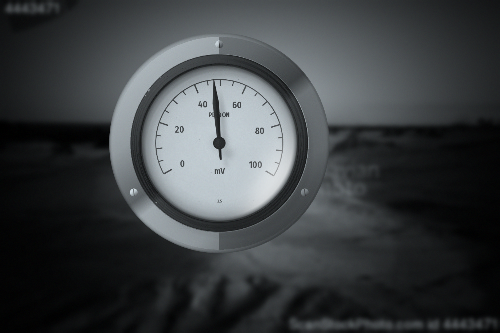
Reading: 47.5 mV
